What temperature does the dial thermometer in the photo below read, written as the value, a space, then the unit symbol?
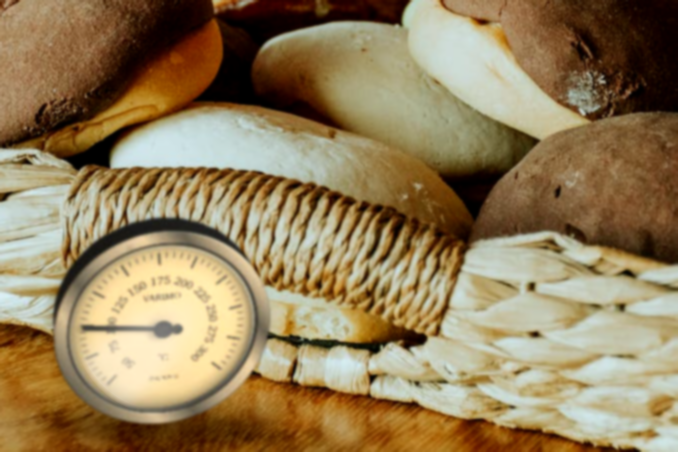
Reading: 100 °C
